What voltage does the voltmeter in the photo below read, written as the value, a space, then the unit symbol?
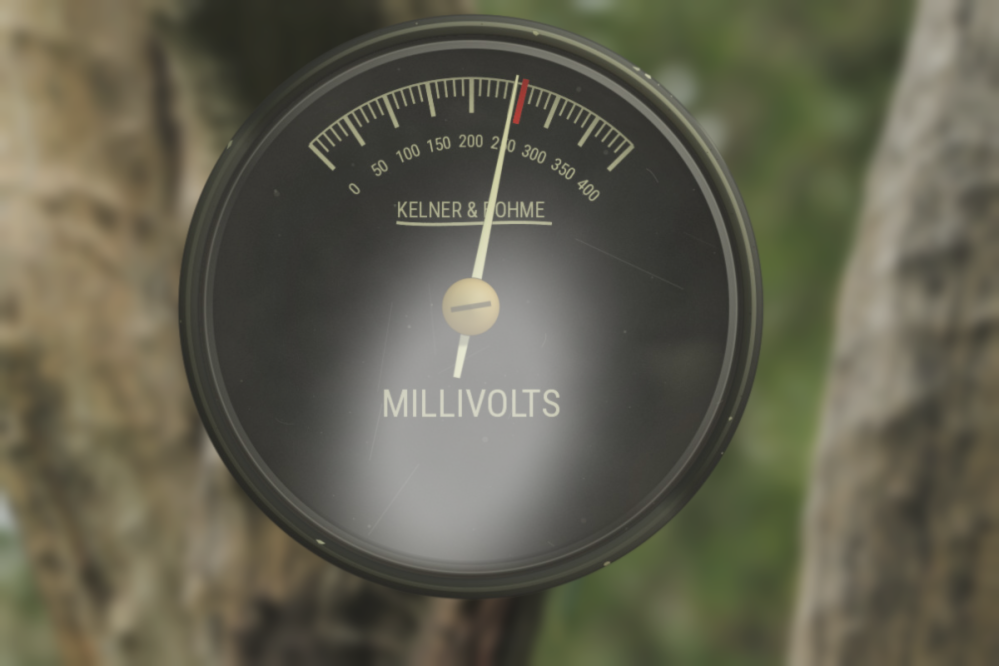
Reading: 250 mV
